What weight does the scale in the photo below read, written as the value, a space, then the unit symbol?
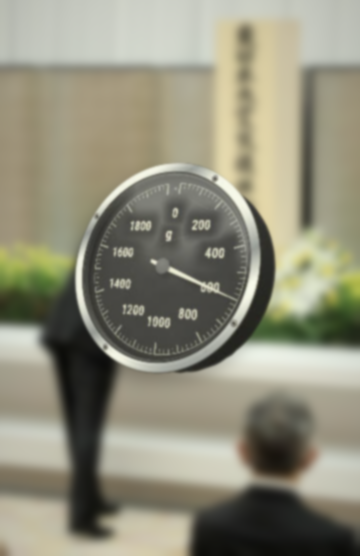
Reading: 600 g
